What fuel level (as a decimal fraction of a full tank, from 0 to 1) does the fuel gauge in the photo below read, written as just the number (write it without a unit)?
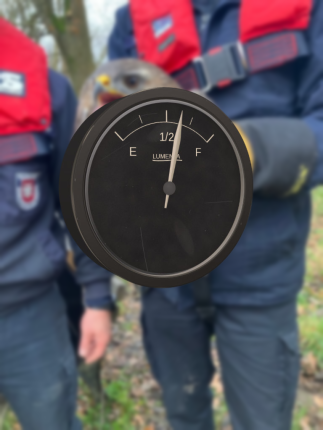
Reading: 0.625
